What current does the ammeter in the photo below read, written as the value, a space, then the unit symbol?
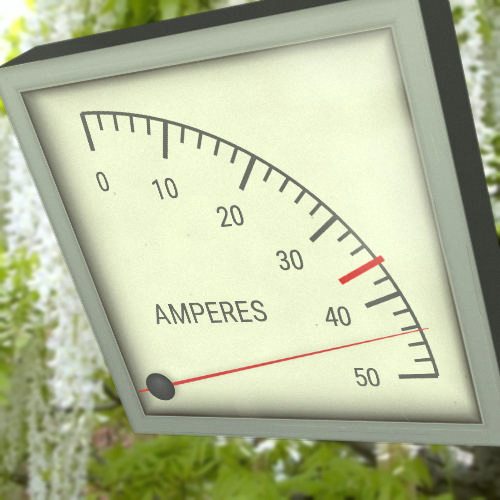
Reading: 44 A
